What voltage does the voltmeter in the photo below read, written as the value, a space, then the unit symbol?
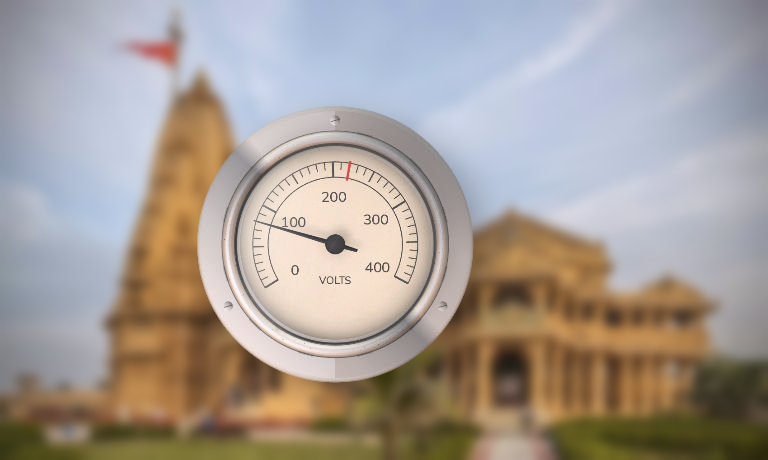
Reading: 80 V
